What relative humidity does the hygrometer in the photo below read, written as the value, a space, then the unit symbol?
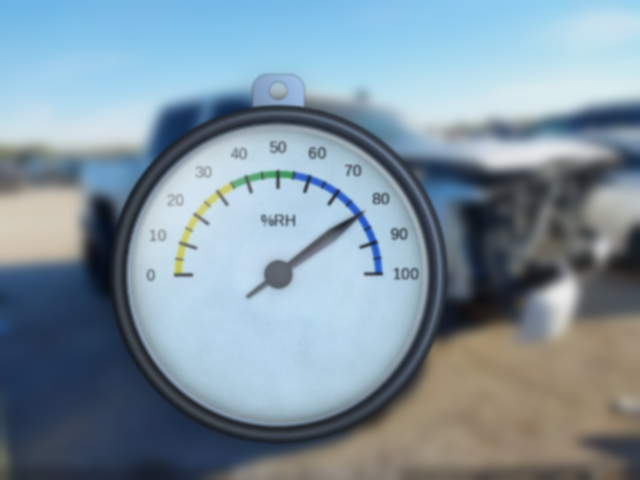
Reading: 80 %
